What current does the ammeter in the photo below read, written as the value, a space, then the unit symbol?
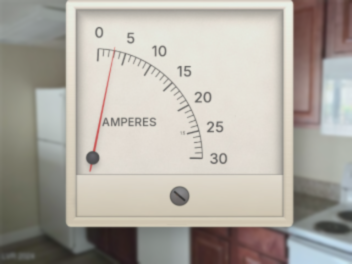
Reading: 3 A
